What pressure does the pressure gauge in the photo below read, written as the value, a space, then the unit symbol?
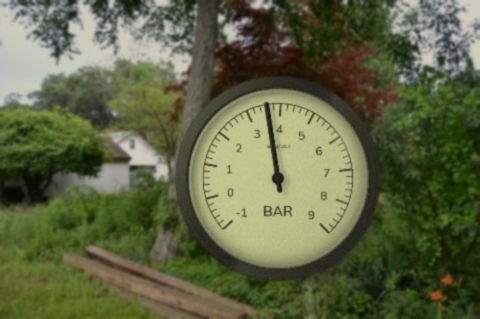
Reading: 3.6 bar
